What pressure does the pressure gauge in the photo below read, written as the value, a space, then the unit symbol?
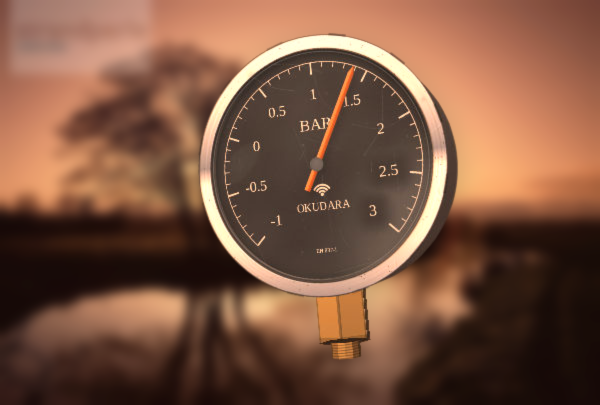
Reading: 1.4 bar
